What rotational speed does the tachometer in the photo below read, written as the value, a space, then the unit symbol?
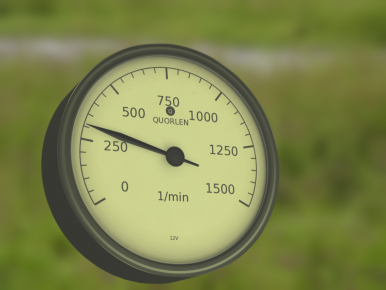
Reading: 300 rpm
